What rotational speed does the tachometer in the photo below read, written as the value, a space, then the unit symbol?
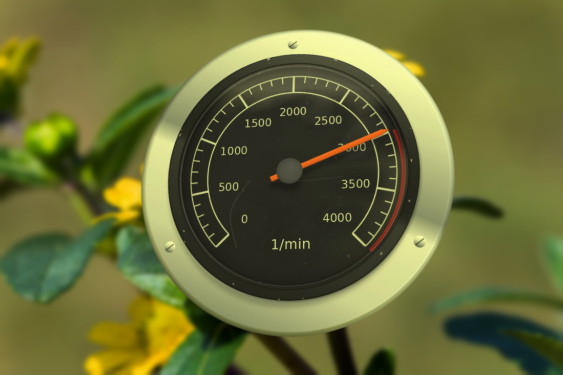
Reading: 3000 rpm
